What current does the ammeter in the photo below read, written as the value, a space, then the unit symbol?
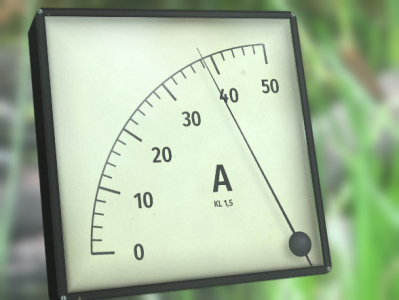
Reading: 38 A
